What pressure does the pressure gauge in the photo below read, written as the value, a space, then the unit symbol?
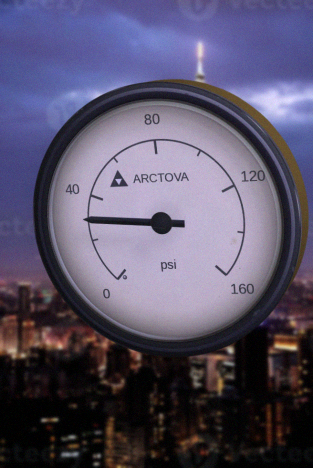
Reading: 30 psi
